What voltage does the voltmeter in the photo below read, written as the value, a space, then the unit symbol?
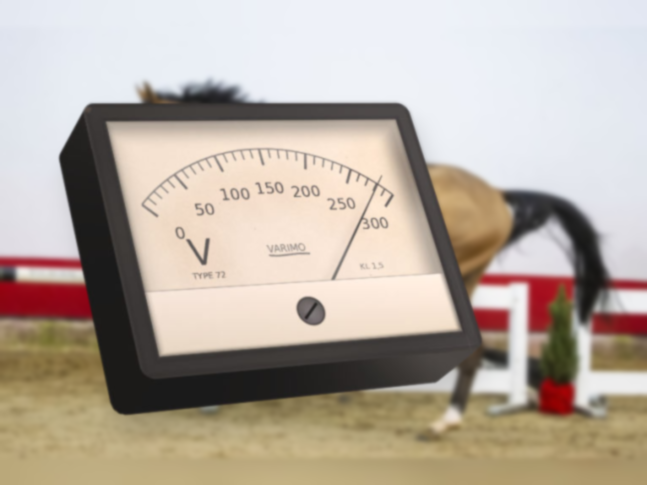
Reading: 280 V
